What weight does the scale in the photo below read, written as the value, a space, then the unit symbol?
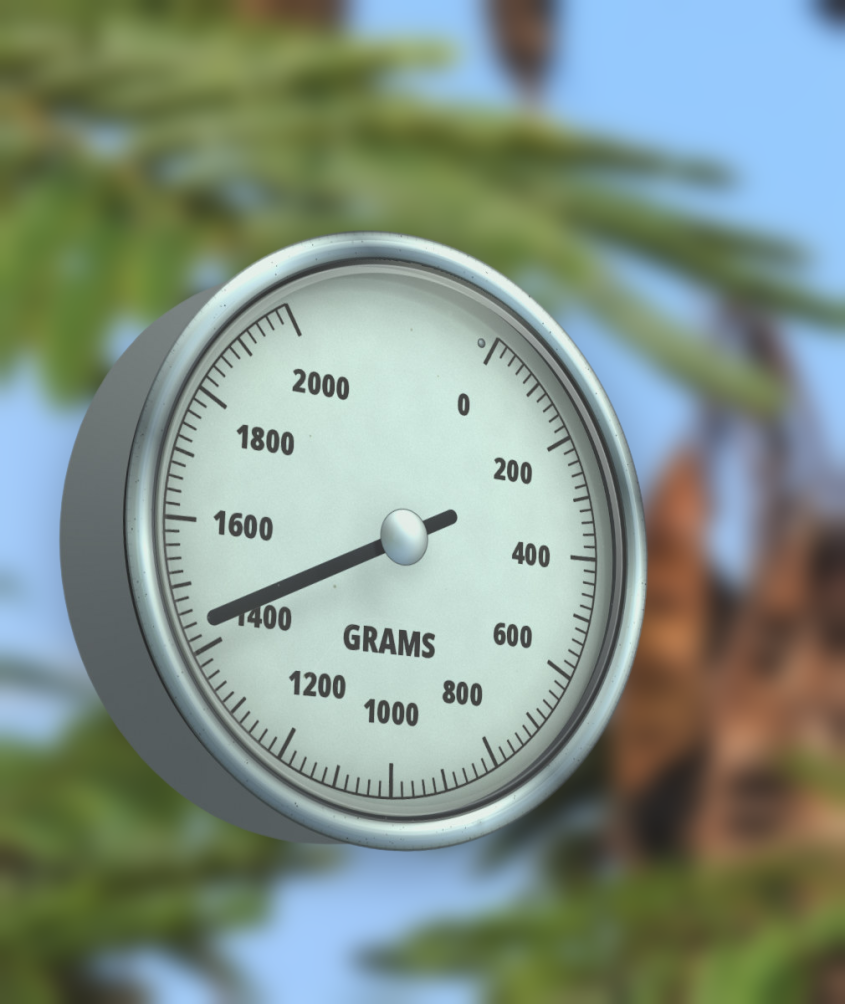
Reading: 1440 g
